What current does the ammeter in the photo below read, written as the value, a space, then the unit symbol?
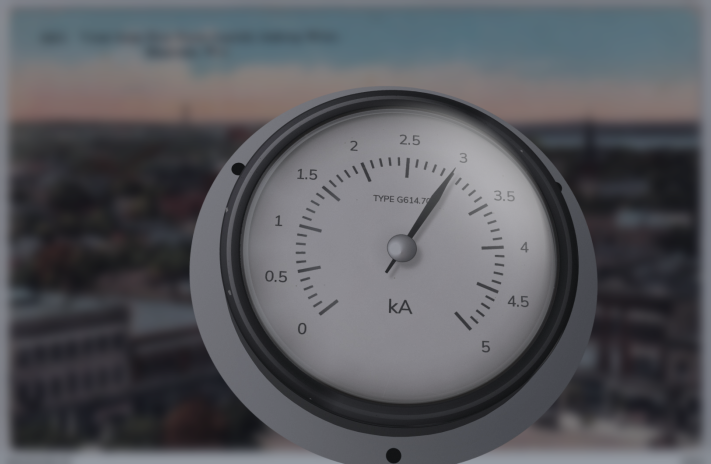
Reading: 3 kA
